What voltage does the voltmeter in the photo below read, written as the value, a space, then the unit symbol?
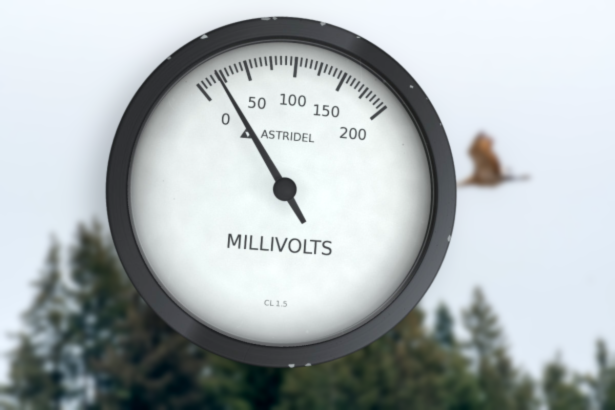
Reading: 20 mV
